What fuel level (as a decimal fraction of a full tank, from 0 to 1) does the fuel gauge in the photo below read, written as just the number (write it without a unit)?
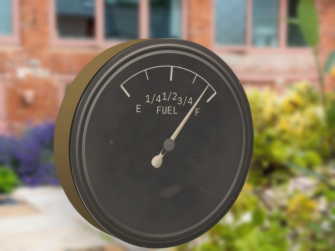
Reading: 0.875
